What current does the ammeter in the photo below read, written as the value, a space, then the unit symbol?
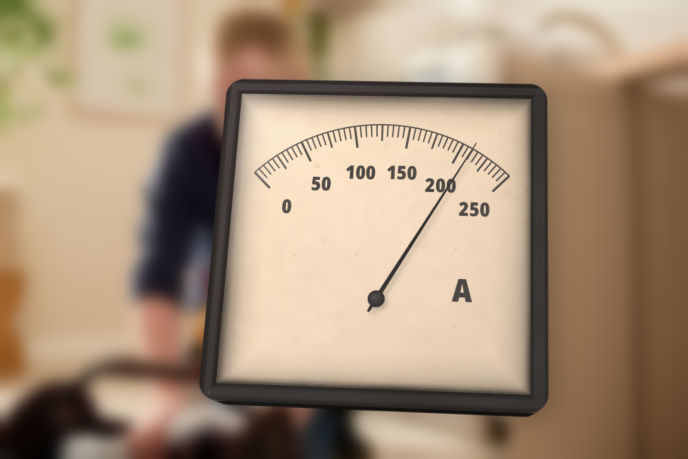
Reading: 210 A
